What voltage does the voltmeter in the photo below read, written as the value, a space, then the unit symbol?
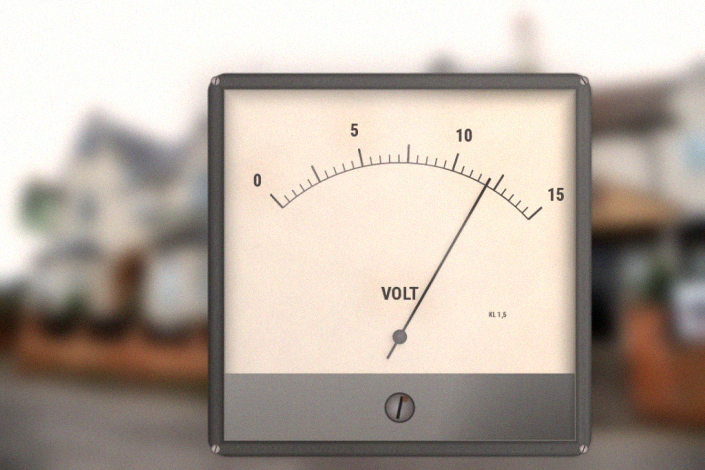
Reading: 12 V
